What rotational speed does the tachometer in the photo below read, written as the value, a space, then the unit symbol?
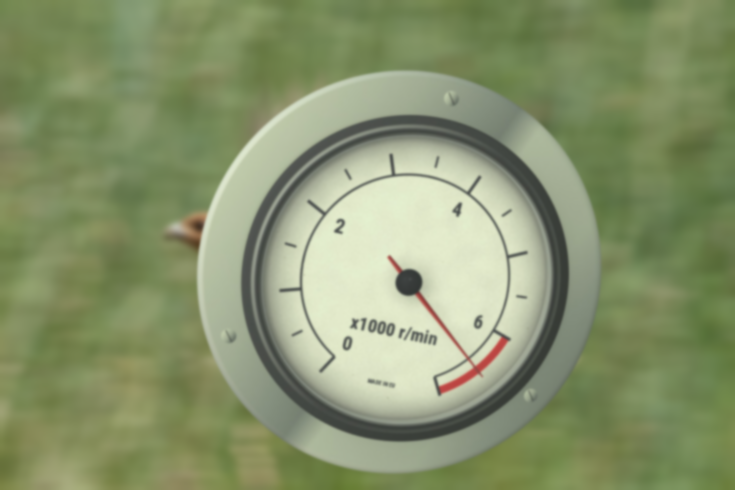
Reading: 6500 rpm
